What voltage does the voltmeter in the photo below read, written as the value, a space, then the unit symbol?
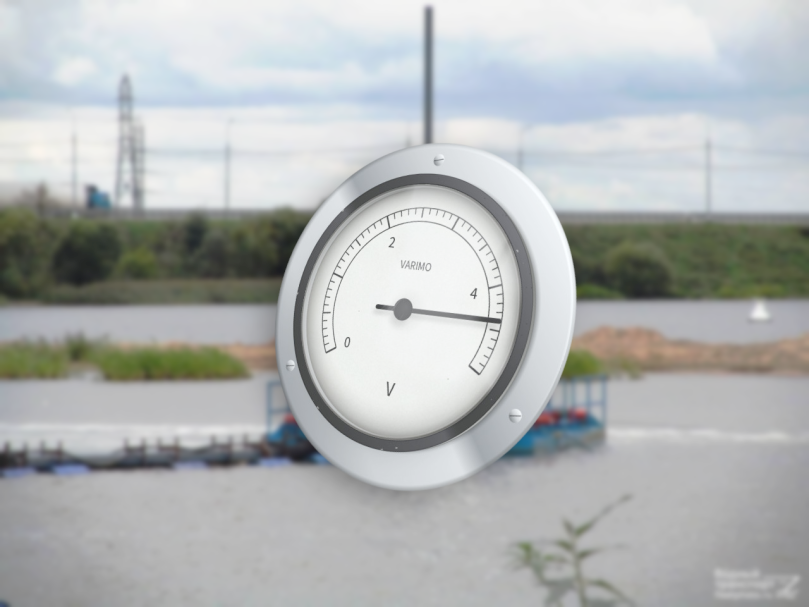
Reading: 4.4 V
